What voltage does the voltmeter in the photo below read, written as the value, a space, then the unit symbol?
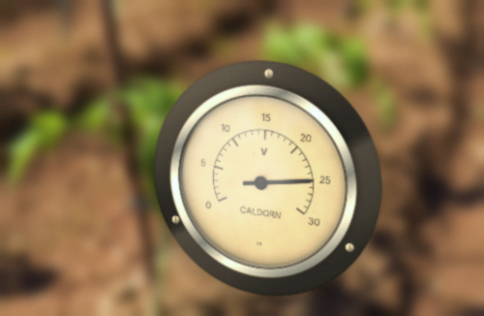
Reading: 25 V
